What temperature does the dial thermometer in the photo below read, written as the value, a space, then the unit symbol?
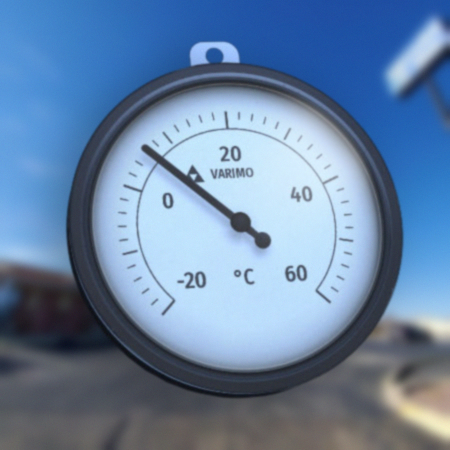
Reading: 6 °C
